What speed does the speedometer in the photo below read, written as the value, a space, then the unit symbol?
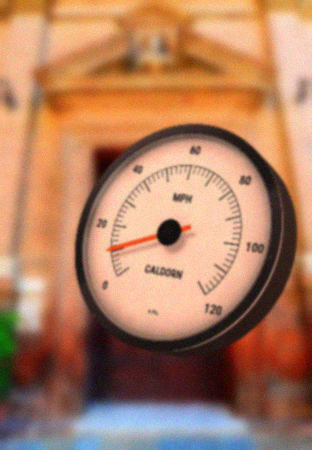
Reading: 10 mph
